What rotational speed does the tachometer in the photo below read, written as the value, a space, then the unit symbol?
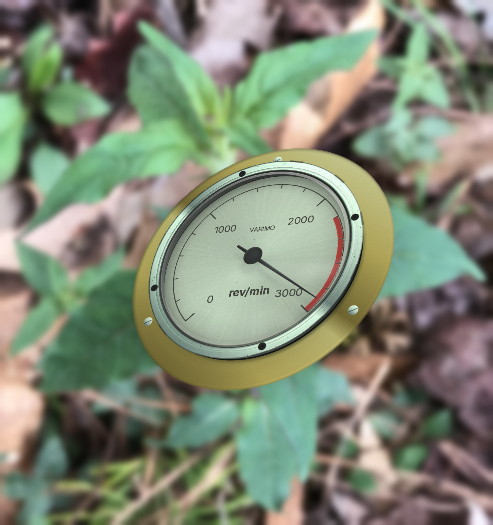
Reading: 2900 rpm
